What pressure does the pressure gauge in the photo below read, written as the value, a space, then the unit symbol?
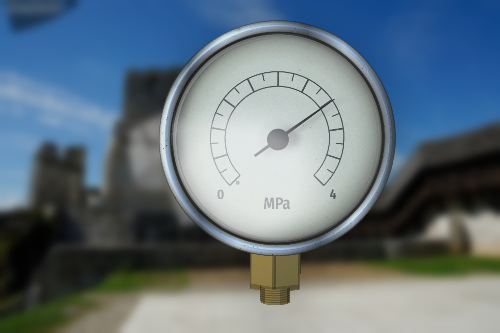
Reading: 2.8 MPa
